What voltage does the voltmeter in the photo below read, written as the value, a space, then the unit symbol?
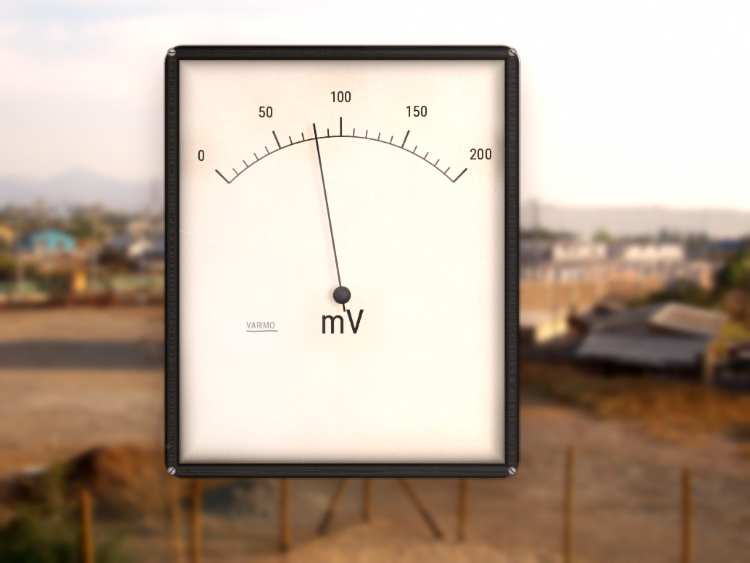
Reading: 80 mV
